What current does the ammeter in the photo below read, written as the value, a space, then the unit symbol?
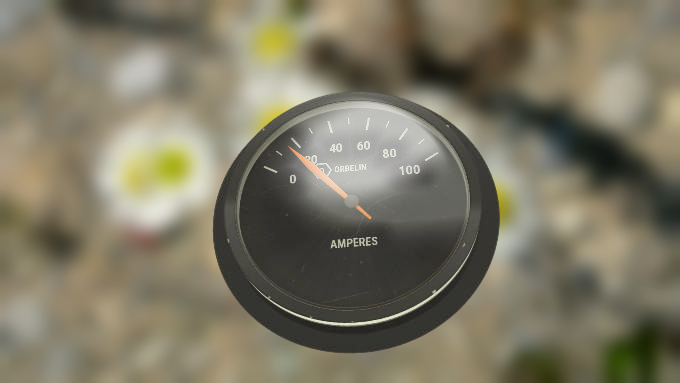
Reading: 15 A
